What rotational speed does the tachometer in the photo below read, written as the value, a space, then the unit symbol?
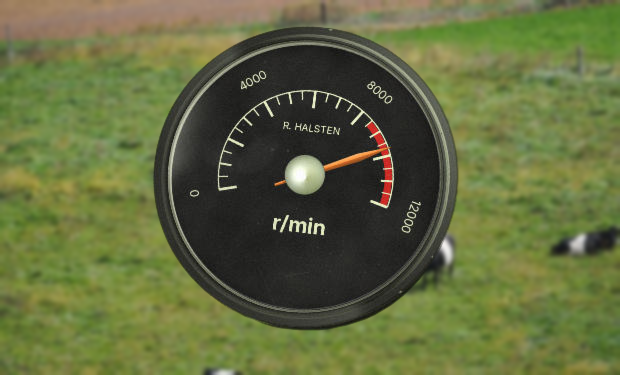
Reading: 9750 rpm
